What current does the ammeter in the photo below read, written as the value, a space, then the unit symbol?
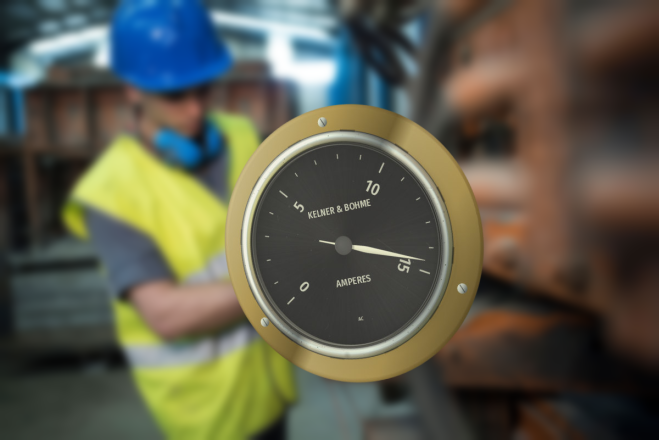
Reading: 14.5 A
